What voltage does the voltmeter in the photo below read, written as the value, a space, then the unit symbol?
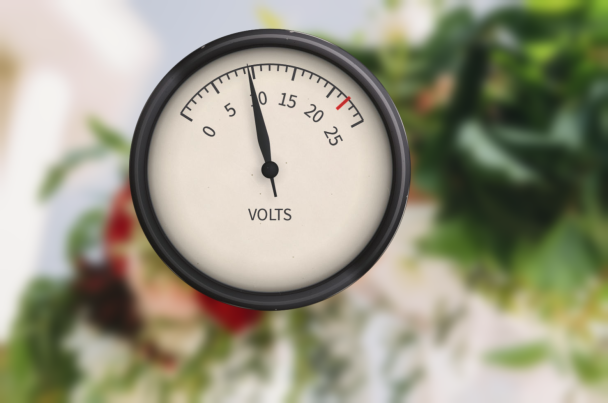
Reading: 9.5 V
